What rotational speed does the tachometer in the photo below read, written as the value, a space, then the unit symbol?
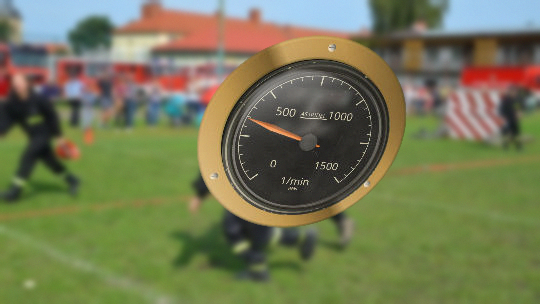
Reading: 350 rpm
